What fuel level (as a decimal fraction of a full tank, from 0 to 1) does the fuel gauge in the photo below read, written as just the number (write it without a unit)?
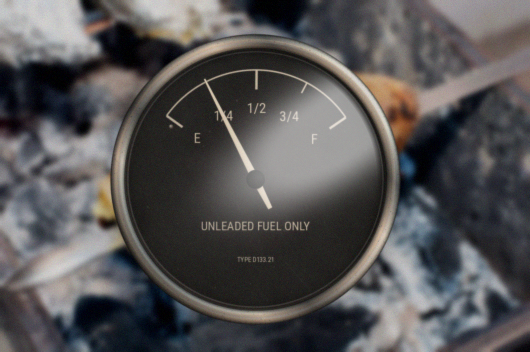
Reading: 0.25
